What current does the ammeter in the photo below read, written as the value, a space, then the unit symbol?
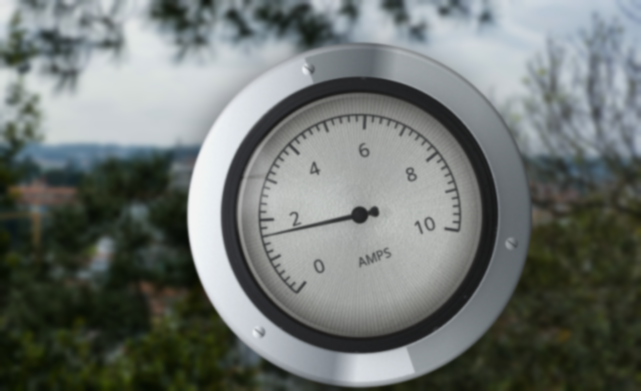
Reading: 1.6 A
